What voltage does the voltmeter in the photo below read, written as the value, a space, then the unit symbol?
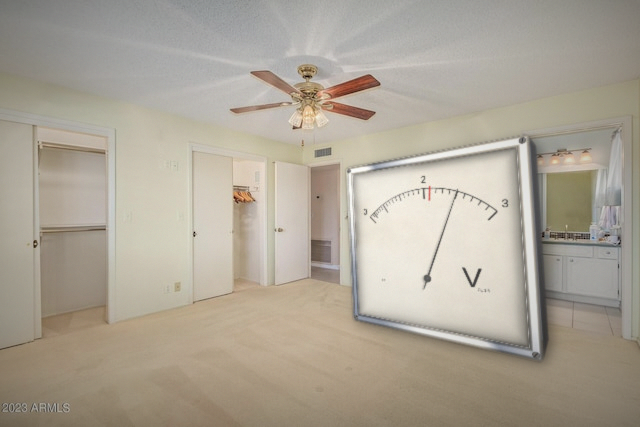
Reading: 2.5 V
